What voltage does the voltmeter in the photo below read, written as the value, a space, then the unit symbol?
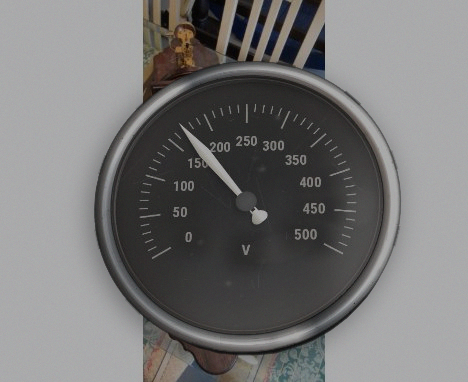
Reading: 170 V
